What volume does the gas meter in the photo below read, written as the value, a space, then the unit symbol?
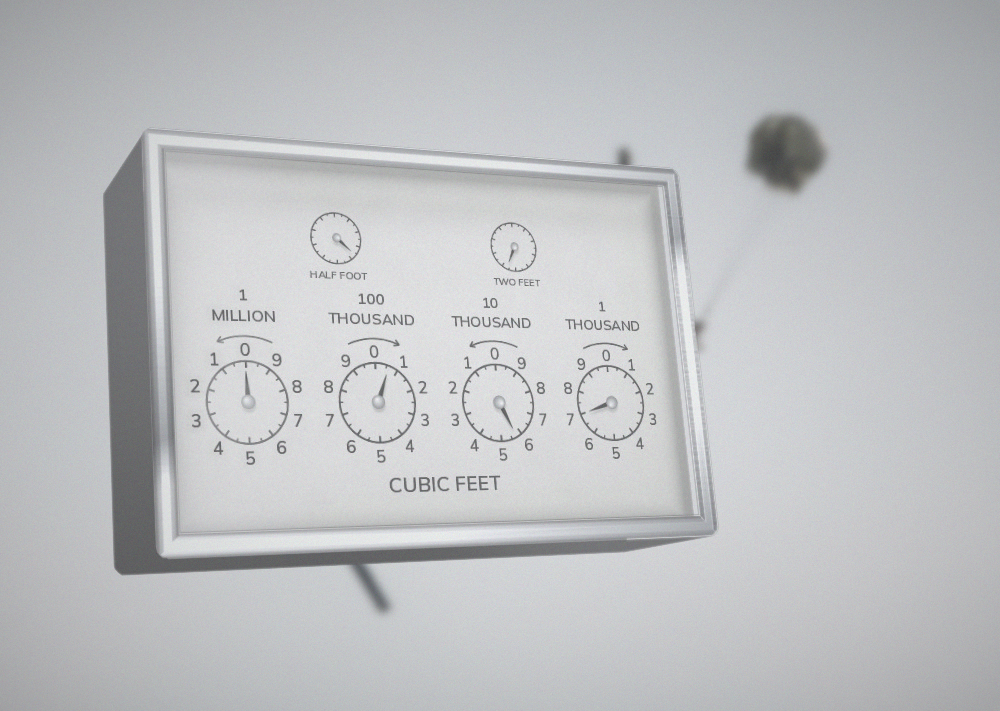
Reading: 5700 ft³
